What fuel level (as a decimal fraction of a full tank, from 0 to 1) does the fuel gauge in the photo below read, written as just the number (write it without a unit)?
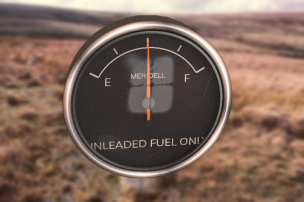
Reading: 0.5
